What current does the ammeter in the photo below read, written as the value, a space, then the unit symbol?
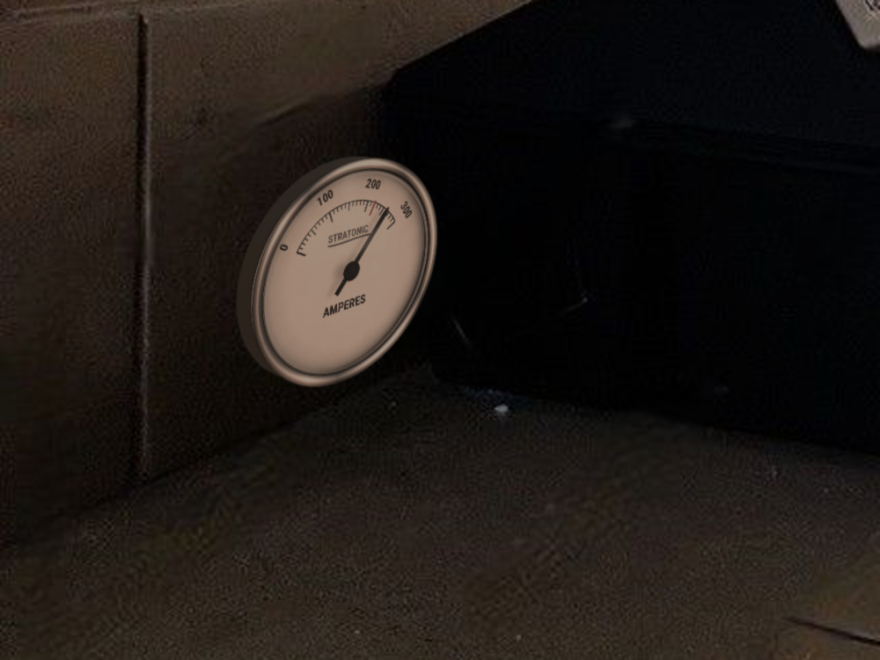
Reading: 250 A
